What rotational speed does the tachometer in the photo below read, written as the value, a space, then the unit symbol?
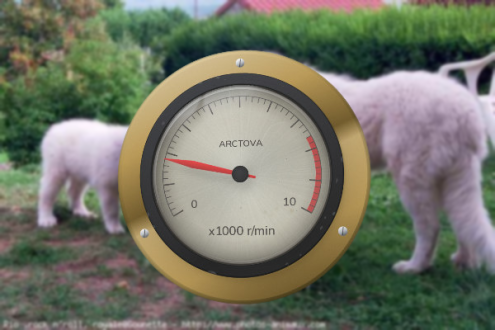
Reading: 1800 rpm
